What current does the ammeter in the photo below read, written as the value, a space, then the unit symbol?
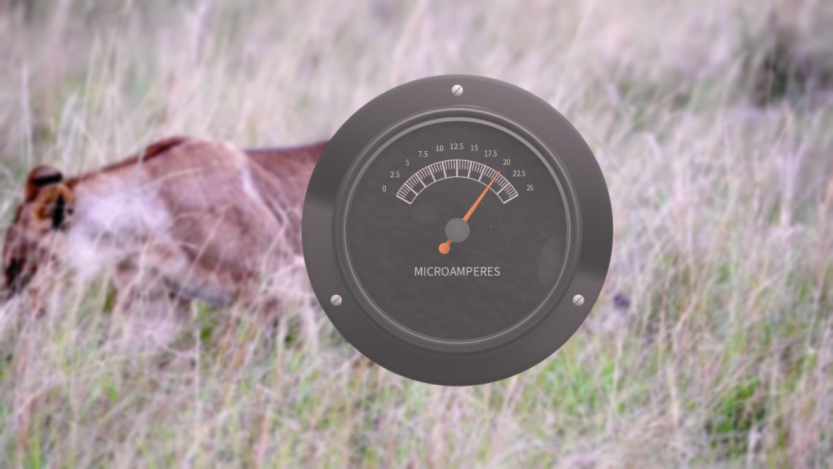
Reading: 20 µA
